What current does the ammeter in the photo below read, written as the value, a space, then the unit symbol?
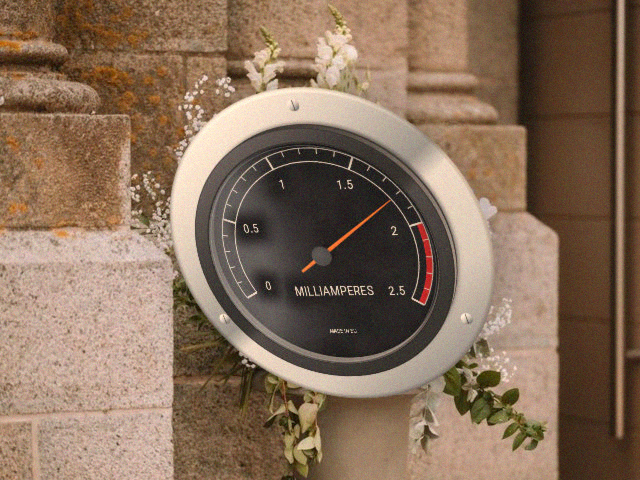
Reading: 1.8 mA
